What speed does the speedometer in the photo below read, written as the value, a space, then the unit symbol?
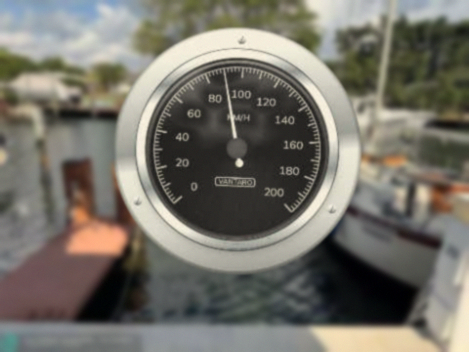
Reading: 90 km/h
